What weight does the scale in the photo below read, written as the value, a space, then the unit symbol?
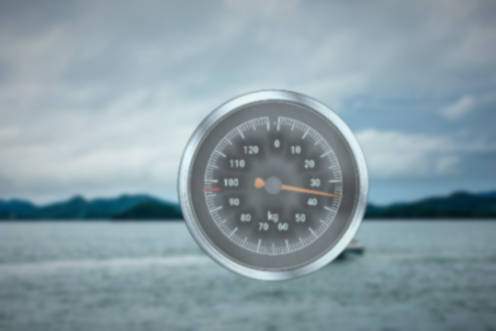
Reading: 35 kg
